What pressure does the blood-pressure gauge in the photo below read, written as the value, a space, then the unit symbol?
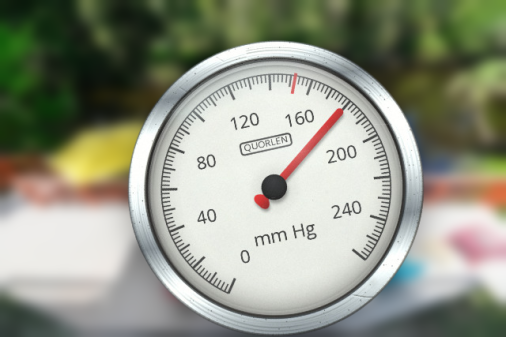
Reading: 180 mmHg
